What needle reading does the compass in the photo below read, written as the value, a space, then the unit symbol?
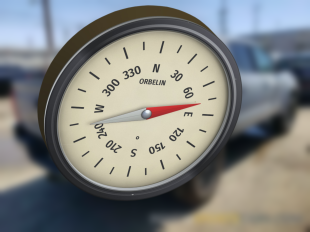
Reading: 75 °
